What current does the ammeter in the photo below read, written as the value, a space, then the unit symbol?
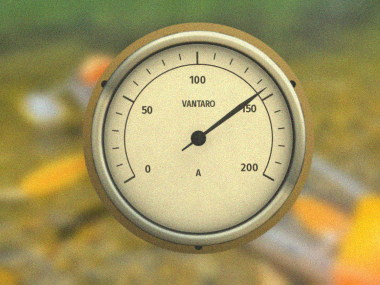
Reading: 145 A
